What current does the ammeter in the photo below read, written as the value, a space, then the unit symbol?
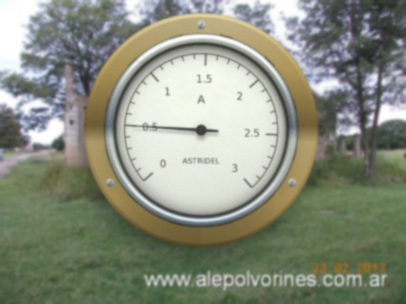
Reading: 0.5 A
